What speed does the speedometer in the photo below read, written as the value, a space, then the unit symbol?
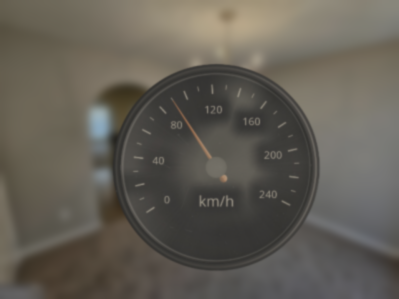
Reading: 90 km/h
